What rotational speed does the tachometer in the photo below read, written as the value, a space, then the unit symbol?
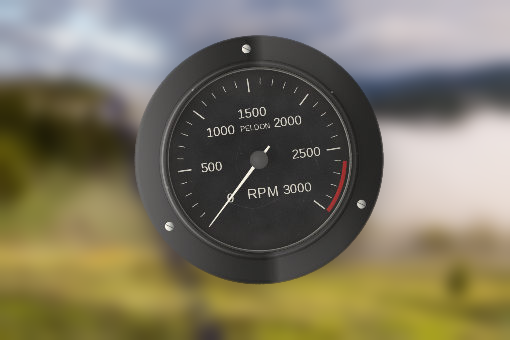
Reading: 0 rpm
